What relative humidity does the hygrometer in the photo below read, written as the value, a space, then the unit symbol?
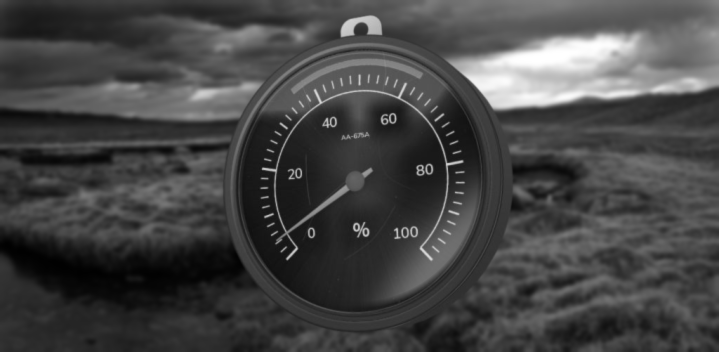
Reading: 4 %
